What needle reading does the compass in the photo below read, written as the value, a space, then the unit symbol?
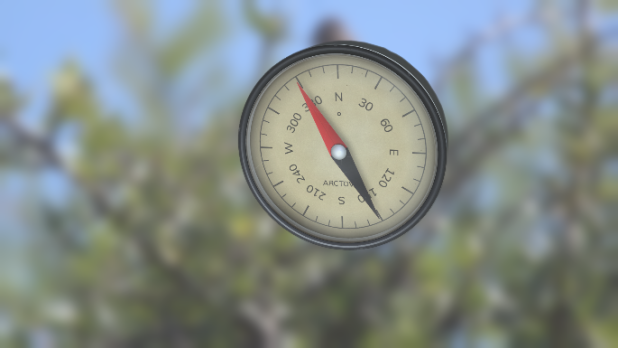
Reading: 330 °
